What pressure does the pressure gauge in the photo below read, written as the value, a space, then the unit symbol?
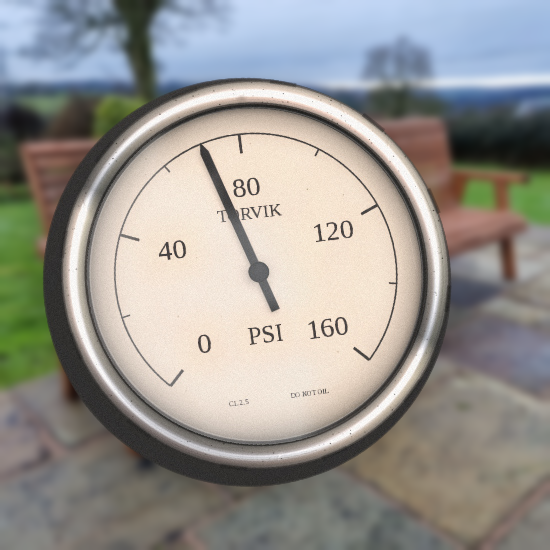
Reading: 70 psi
